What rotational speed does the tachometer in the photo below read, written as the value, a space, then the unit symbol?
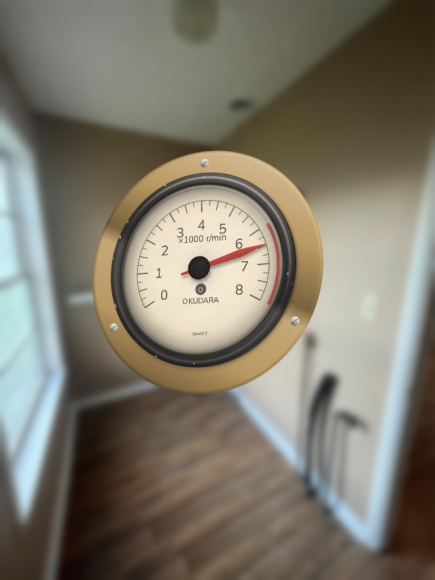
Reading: 6500 rpm
